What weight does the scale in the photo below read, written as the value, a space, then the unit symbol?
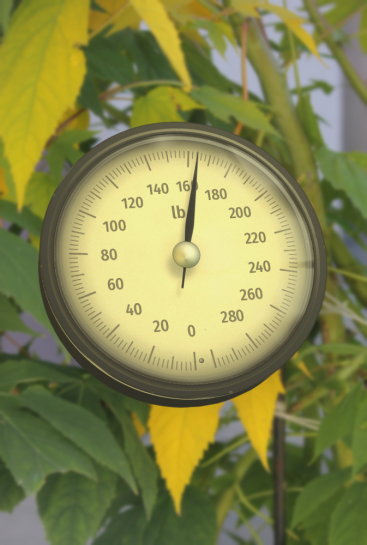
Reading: 164 lb
